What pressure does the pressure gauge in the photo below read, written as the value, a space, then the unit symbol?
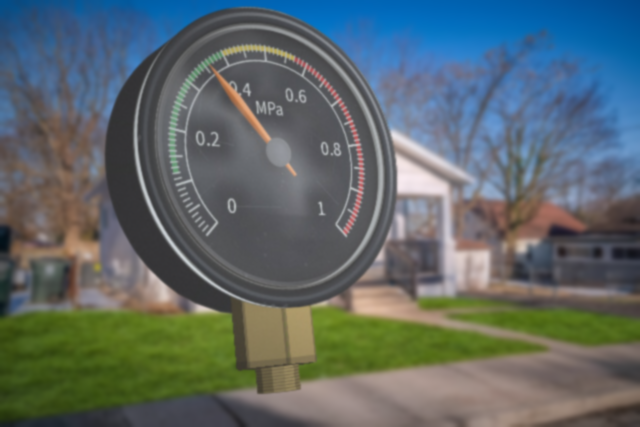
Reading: 0.35 MPa
